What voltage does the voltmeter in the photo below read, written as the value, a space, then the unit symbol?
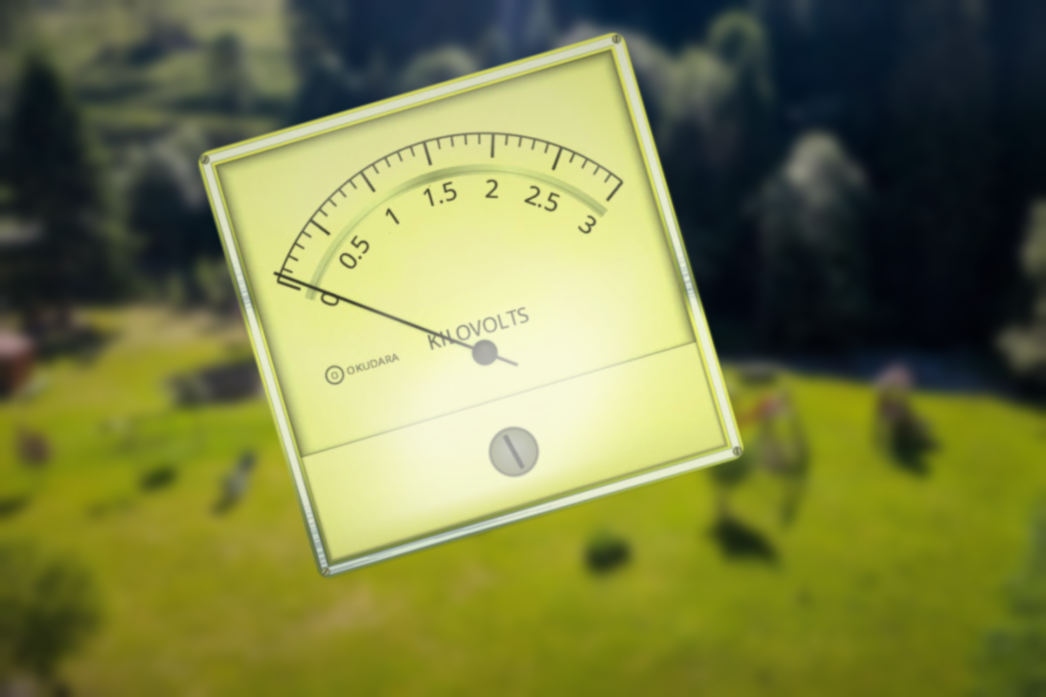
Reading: 0.05 kV
